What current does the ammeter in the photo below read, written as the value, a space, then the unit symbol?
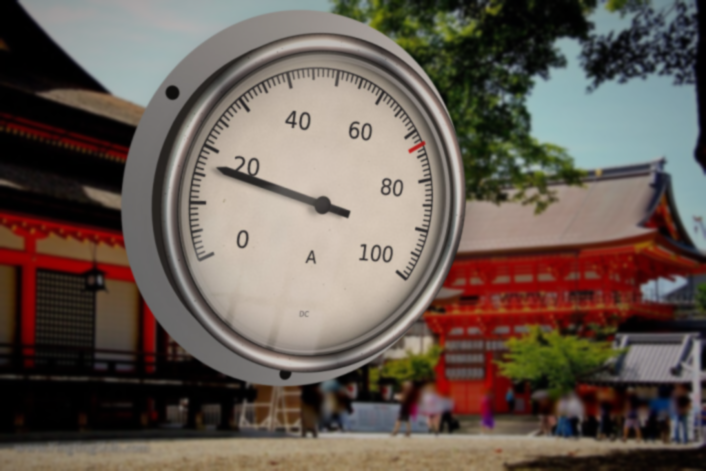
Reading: 17 A
